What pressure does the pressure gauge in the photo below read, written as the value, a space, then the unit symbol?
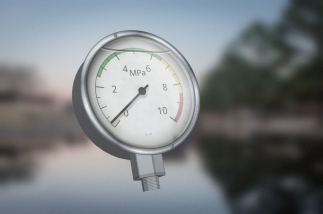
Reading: 0.25 MPa
